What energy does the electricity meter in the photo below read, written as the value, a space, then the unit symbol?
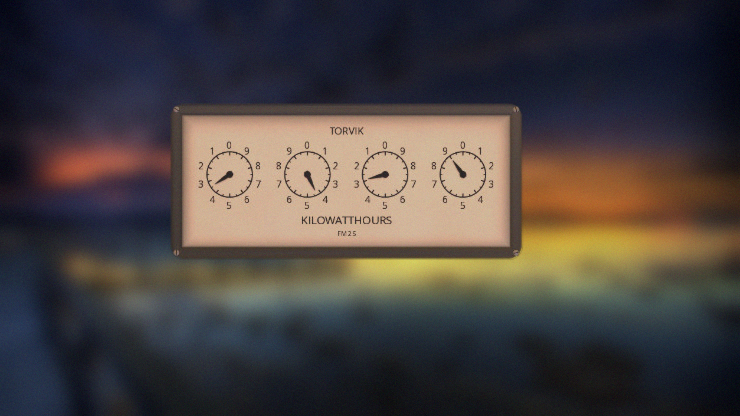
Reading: 3429 kWh
